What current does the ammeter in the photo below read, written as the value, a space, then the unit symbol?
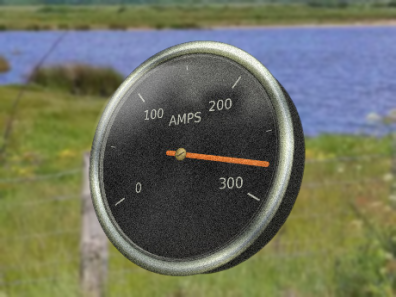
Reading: 275 A
